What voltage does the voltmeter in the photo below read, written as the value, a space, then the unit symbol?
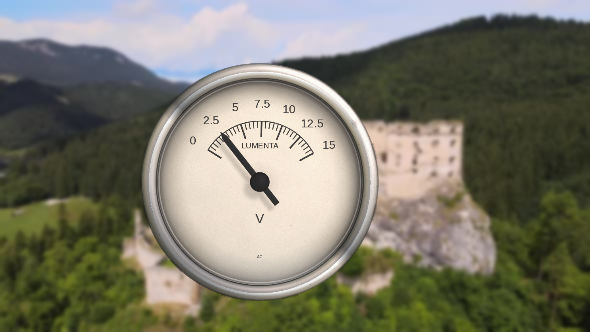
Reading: 2.5 V
